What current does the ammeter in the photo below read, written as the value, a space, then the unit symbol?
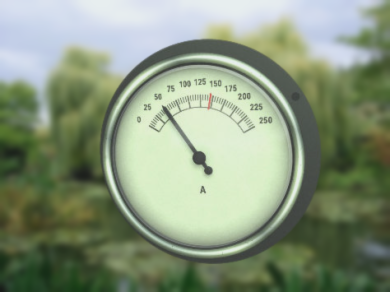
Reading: 50 A
